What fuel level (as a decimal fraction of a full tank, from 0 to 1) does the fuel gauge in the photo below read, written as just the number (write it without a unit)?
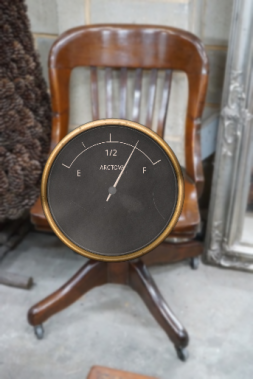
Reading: 0.75
